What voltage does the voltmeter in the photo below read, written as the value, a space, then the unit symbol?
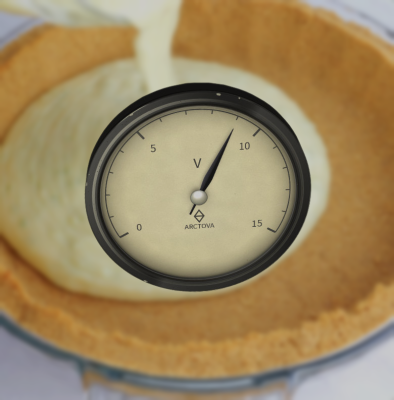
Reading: 9 V
